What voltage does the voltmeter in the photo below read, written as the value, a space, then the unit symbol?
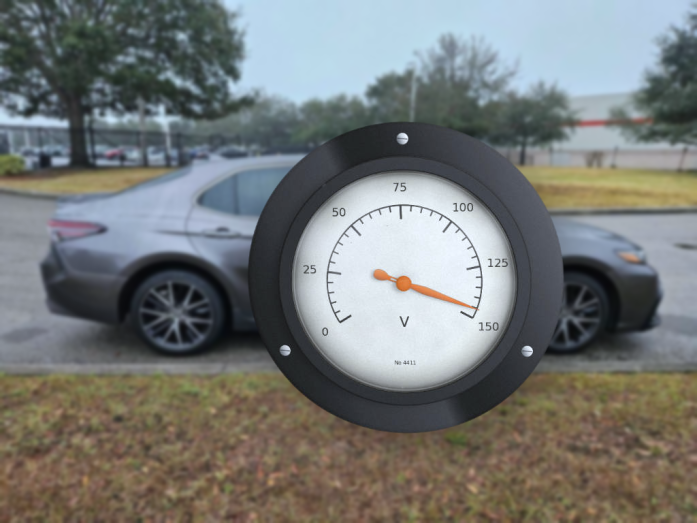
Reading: 145 V
